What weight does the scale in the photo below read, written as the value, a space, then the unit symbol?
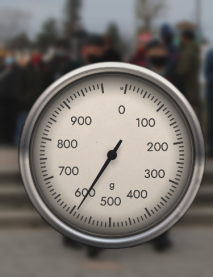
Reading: 590 g
